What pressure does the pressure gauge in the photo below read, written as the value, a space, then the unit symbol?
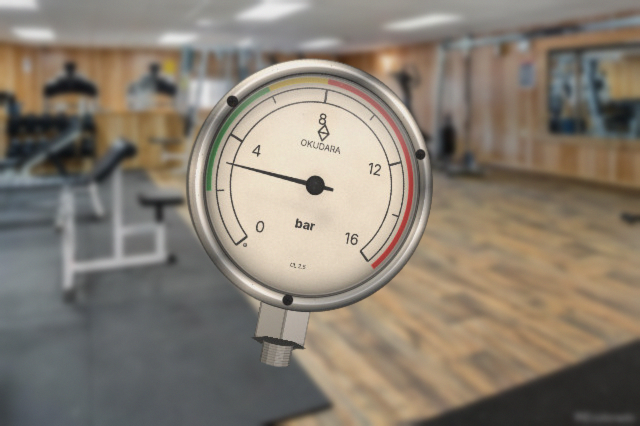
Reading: 3 bar
